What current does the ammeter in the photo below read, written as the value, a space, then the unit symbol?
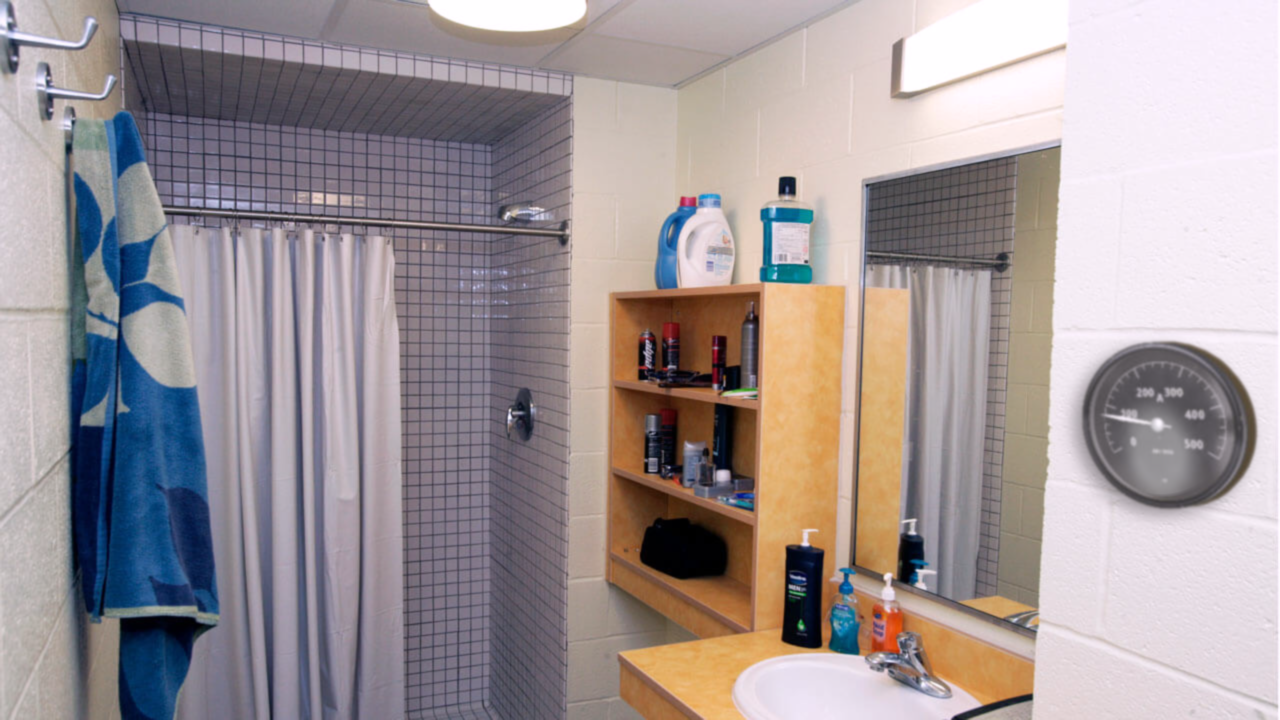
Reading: 80 A
